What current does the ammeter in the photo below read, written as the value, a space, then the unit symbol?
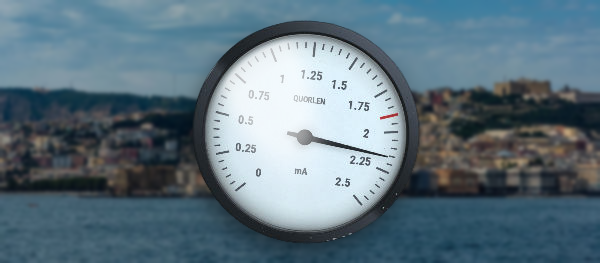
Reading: 2.15 mA
